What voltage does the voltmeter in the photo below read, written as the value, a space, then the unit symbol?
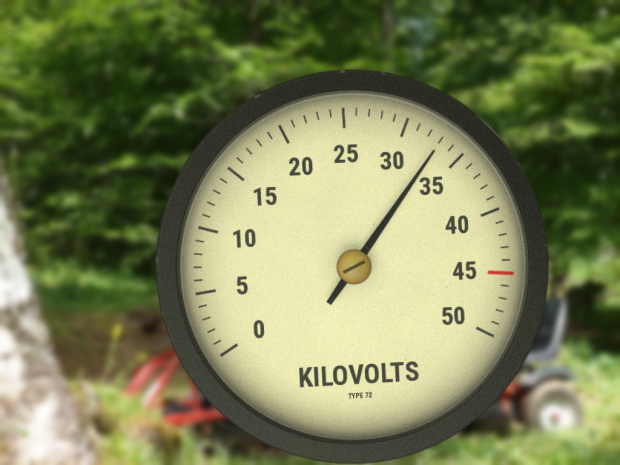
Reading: 33 kV
